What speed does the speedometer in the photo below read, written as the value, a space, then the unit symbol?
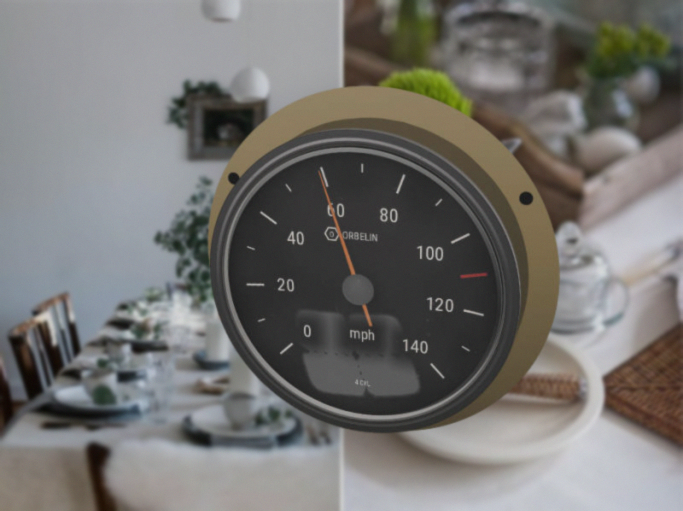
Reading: 60 mph
